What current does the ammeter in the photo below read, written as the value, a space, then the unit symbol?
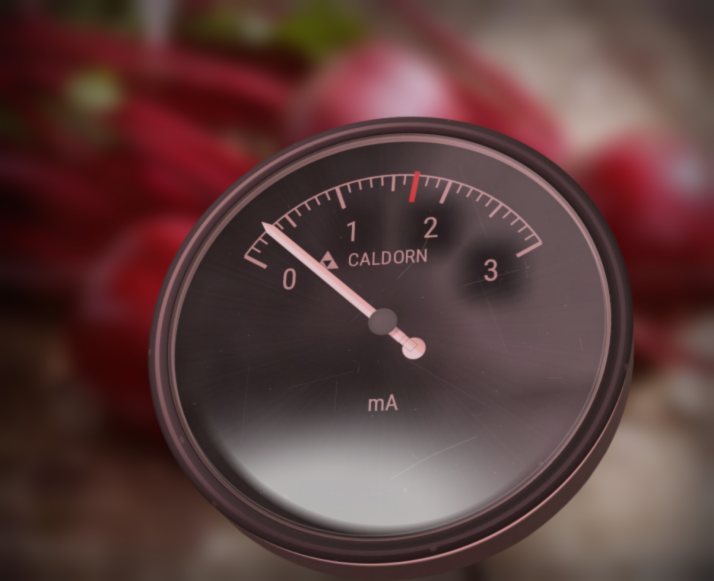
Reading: 0.3 mA
